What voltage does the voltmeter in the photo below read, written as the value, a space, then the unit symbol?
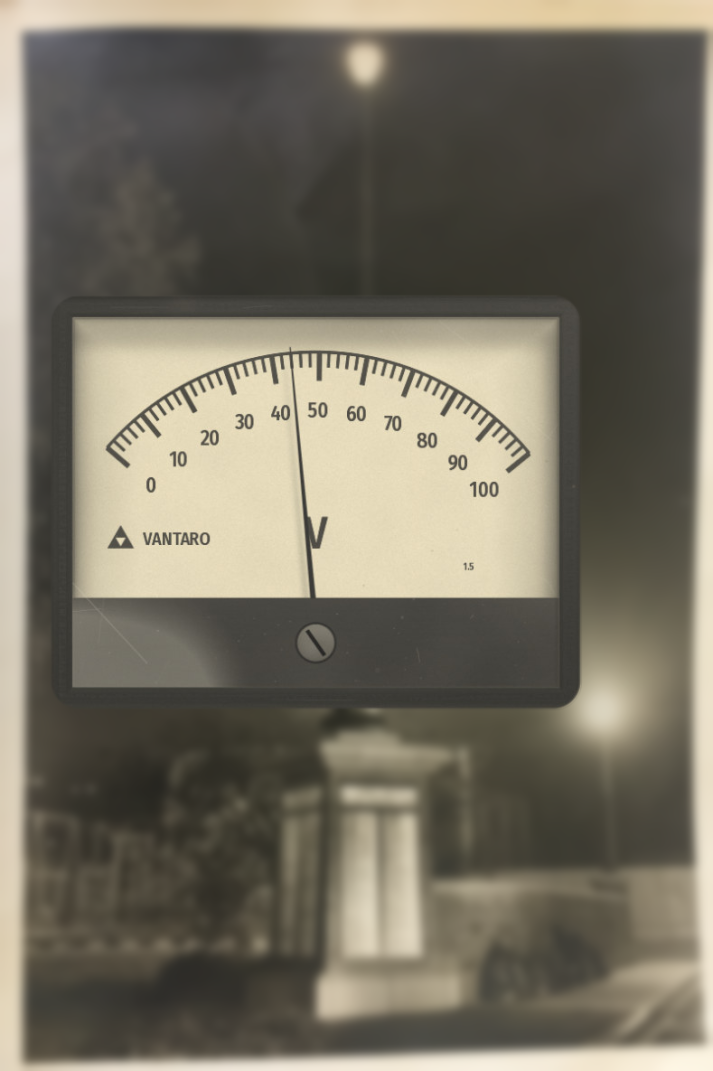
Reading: 44 V
